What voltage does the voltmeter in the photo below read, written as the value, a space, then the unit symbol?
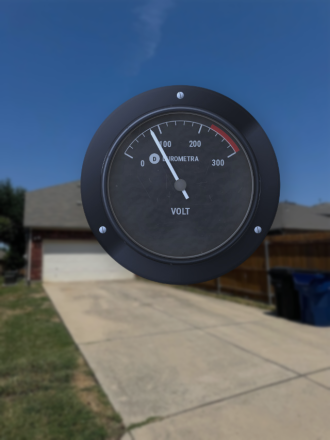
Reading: 80 V
